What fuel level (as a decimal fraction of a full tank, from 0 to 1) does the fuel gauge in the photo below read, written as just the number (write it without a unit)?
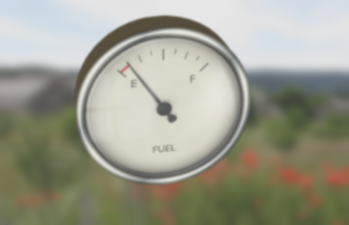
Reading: 0.125
